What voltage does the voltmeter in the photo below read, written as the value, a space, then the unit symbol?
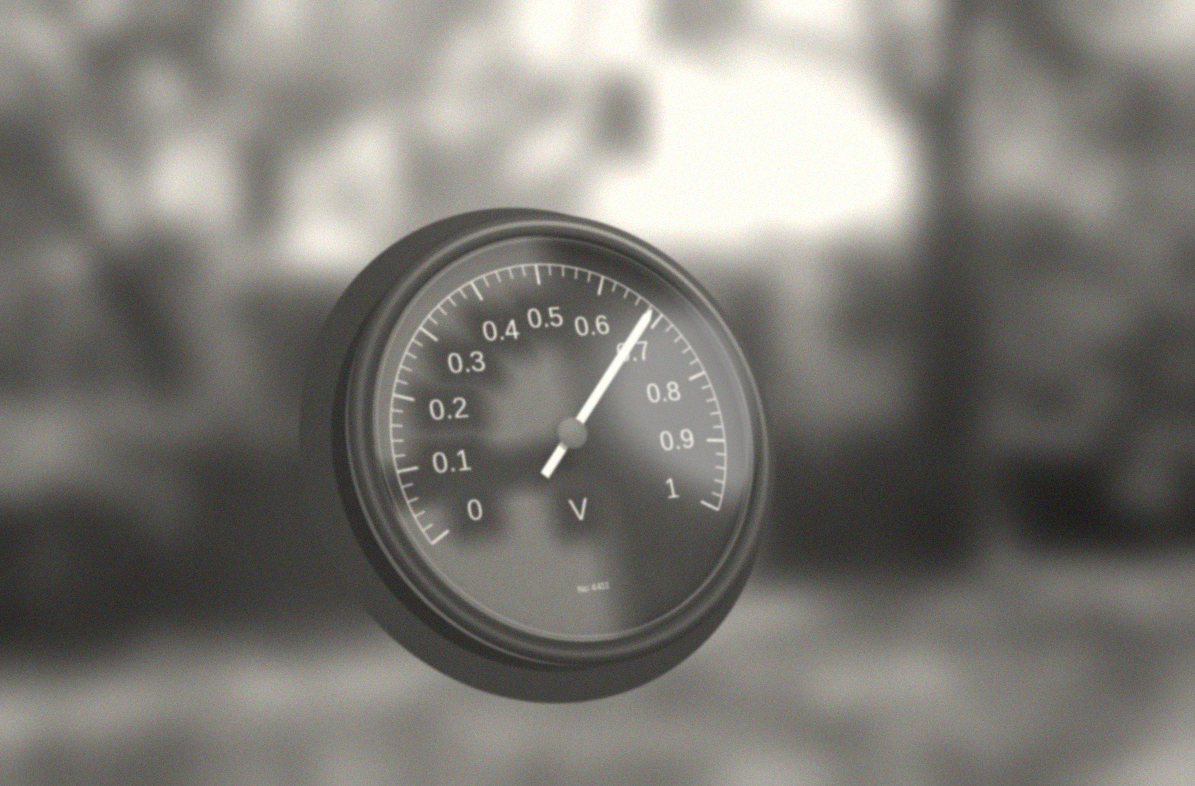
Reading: 0.68 V
